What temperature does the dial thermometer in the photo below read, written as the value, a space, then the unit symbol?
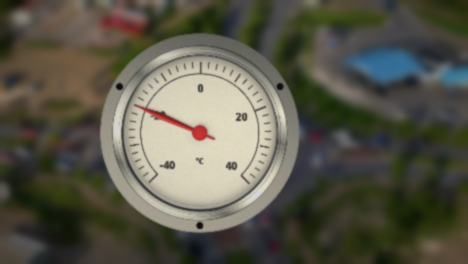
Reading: -20 °C
